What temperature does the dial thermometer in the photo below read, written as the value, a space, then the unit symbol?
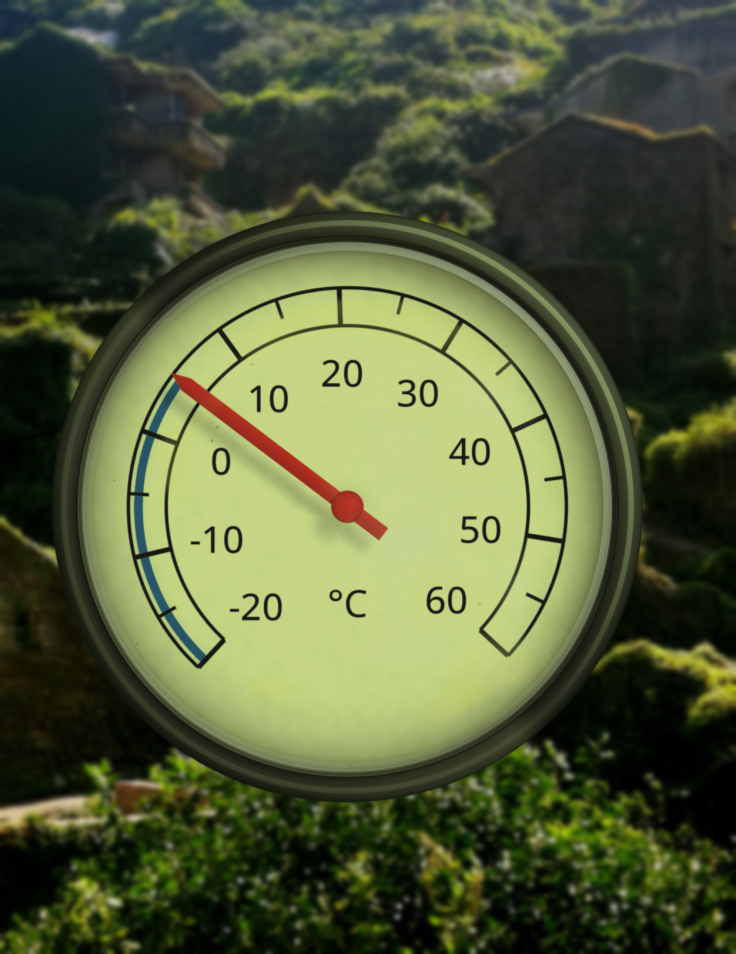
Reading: 5 °C
